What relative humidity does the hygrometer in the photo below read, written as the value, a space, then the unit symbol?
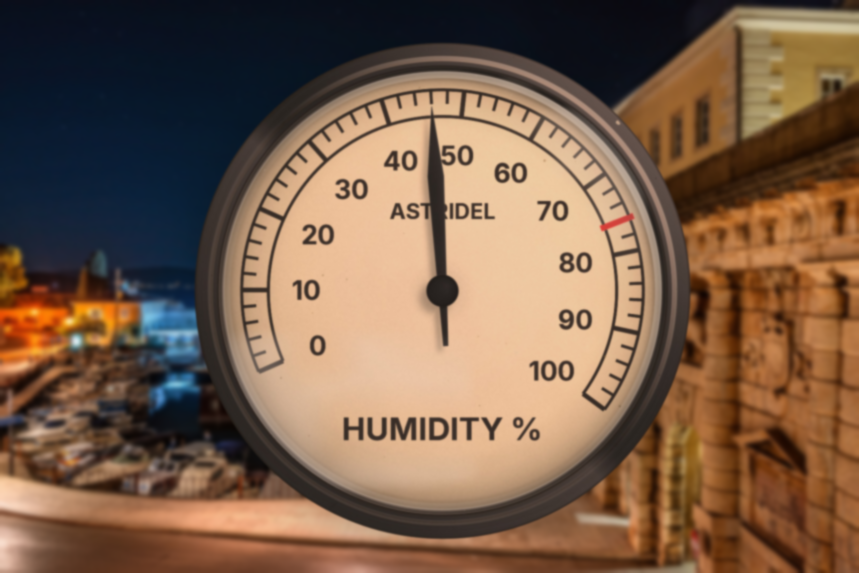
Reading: 46 %
